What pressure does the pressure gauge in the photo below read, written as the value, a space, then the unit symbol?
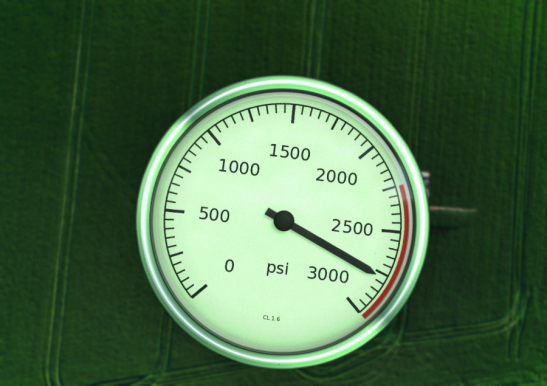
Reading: 2775 psi
